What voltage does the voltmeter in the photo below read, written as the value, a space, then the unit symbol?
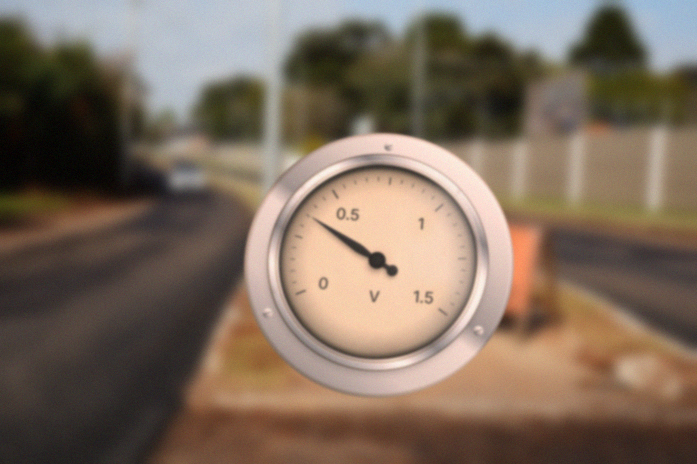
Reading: 0.35 V
